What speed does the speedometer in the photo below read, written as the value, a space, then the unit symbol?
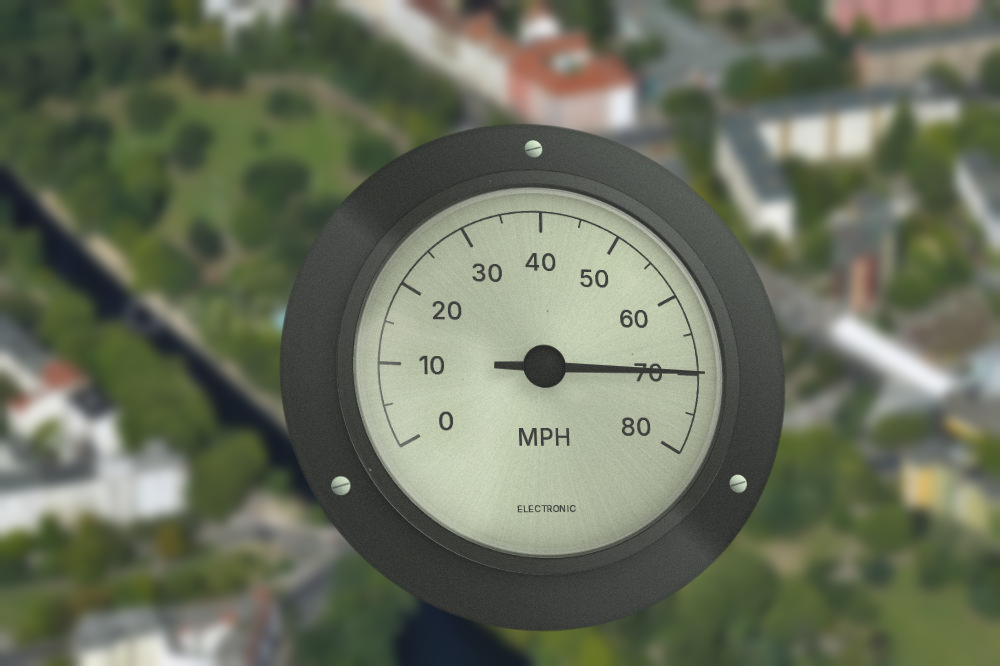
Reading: 70 mph
